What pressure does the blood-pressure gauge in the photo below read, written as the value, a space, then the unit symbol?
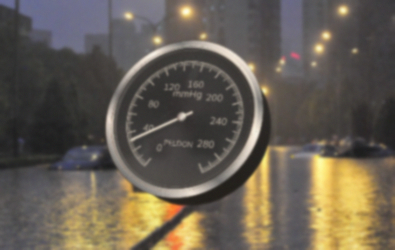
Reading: 30 mmHg
